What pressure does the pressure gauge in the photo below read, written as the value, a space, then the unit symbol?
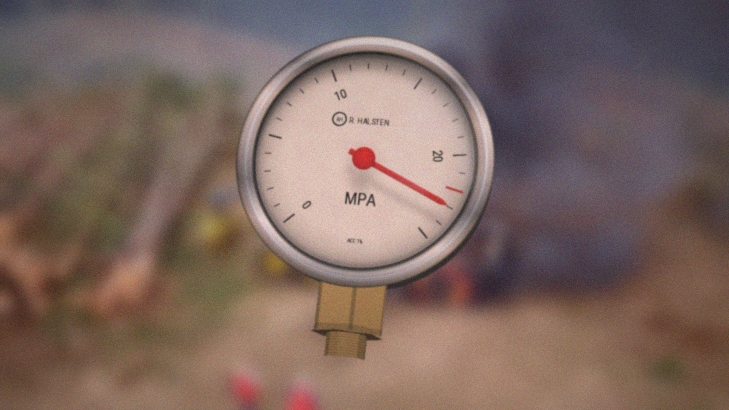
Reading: 23 MPa
